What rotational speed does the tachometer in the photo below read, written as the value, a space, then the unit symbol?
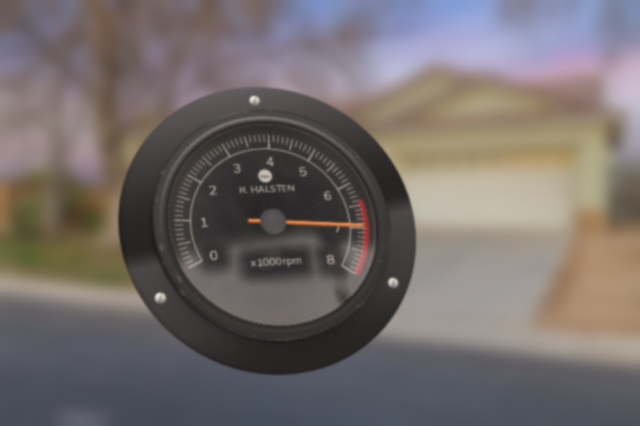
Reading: 7000 rpm
